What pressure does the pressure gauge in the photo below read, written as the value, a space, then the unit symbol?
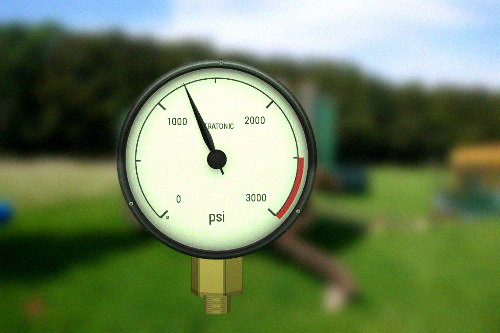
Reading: 1250 psi
